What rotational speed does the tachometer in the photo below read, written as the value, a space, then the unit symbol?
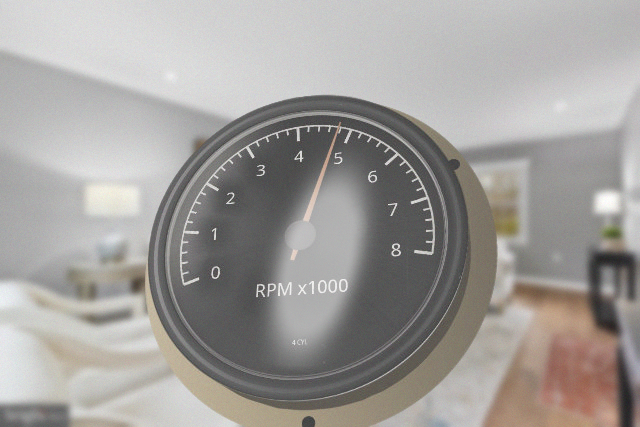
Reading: 4800 rpm
